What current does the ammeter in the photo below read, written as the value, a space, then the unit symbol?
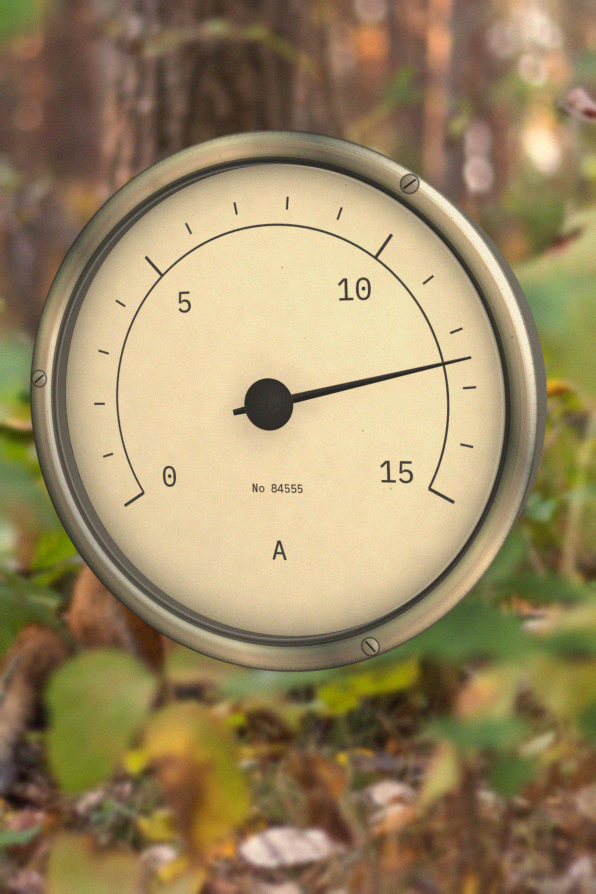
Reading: 12.5 A
